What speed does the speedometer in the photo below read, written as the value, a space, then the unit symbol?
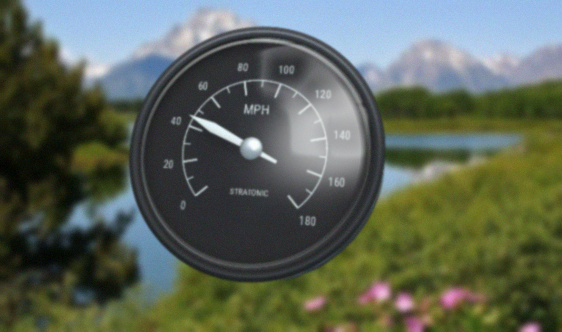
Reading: 45 mph
